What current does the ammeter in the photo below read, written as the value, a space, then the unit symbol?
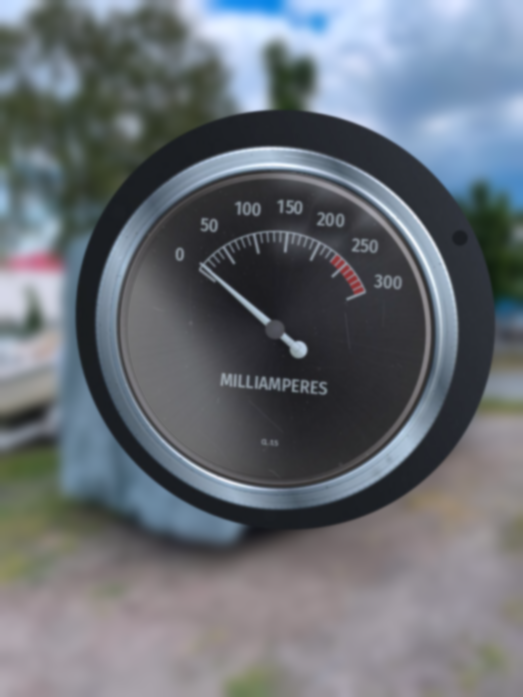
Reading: 10 mA
